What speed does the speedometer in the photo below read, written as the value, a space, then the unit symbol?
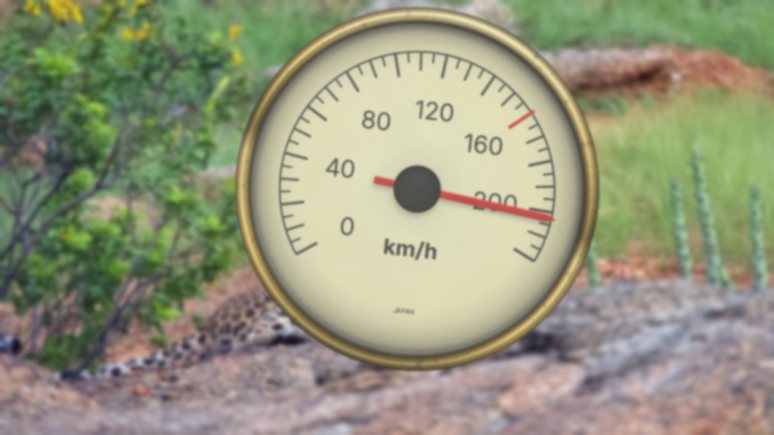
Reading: 202.5 km/h
